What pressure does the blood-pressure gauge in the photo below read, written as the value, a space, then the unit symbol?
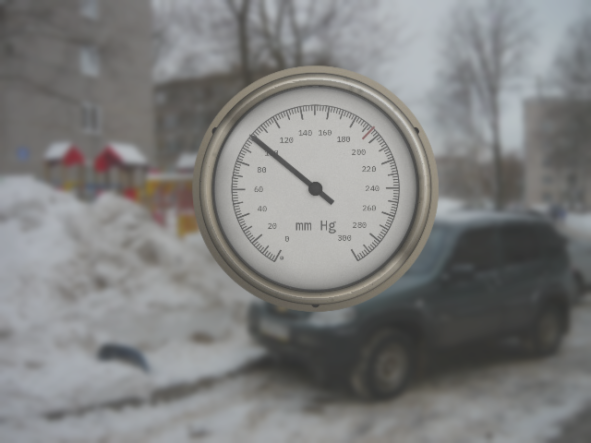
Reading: 100 mmHg
